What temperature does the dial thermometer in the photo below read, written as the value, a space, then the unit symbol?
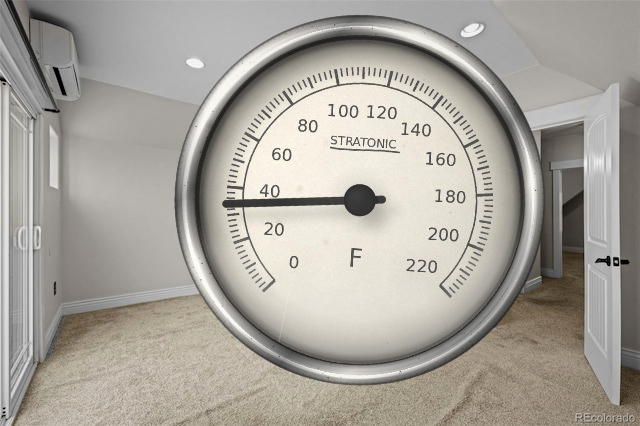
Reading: 34 °F
